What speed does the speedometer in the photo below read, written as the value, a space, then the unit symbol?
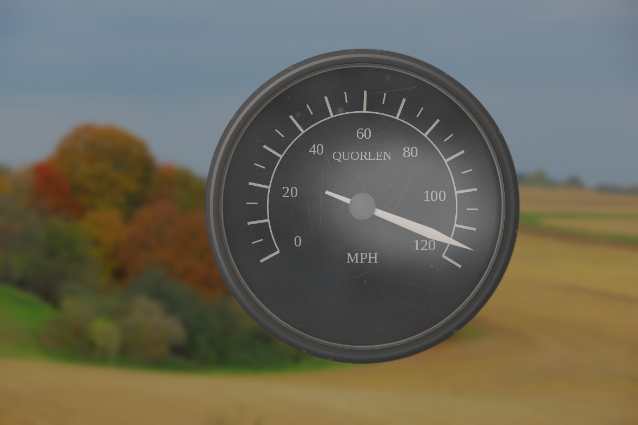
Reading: 115 mph
